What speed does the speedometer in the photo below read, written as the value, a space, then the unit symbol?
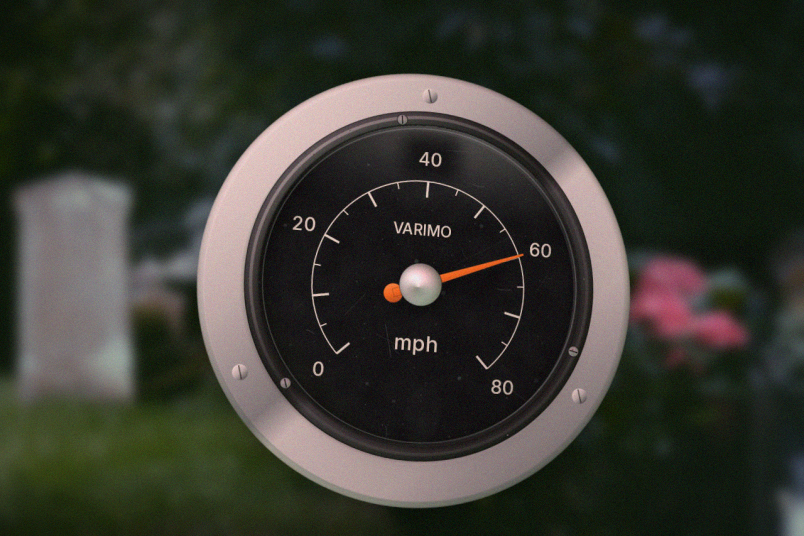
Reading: 60 mph
